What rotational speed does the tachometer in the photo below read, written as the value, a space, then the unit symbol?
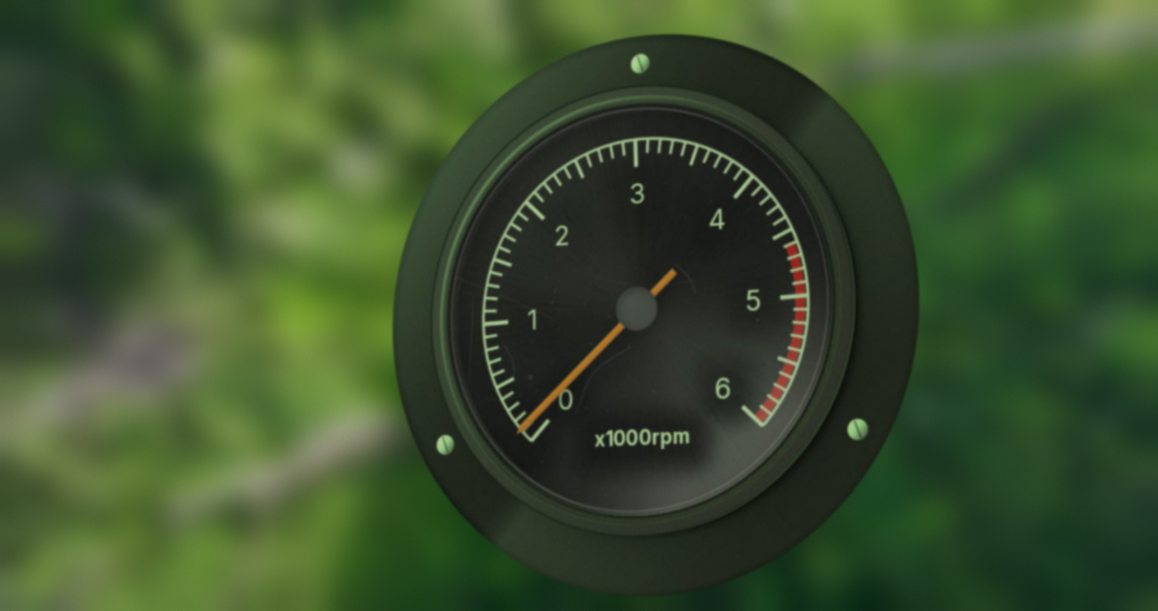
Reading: 100 rpm
